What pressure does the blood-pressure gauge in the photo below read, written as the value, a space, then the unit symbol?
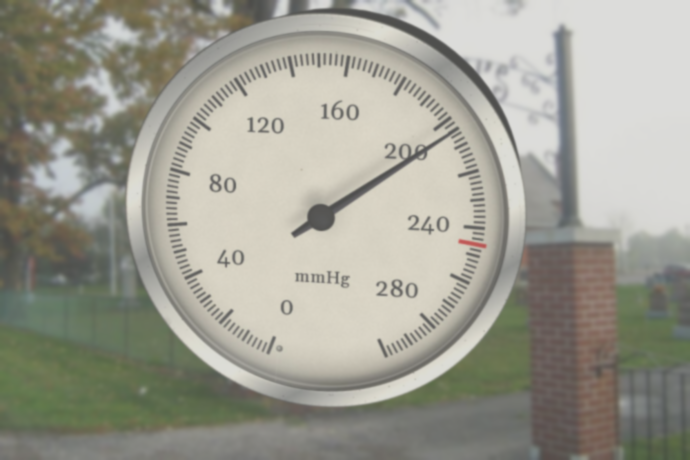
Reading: 204 mmHg
